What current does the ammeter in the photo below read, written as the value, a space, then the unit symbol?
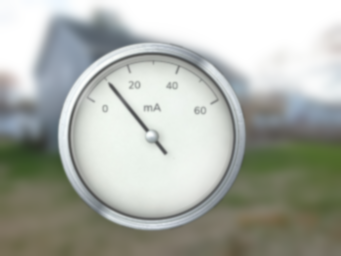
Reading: 10 mA
